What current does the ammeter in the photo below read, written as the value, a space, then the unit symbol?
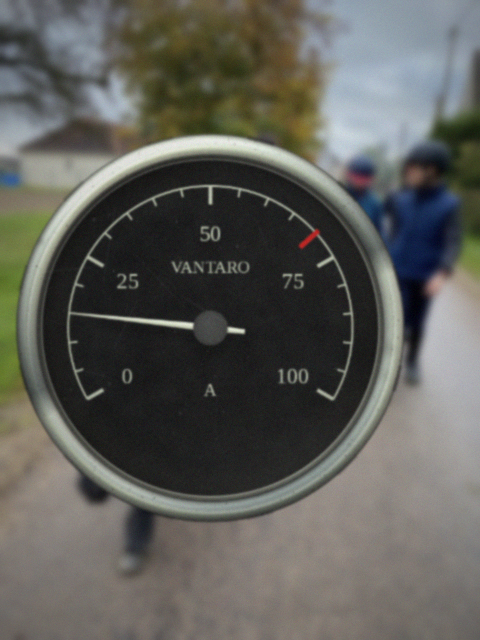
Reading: 15 A
